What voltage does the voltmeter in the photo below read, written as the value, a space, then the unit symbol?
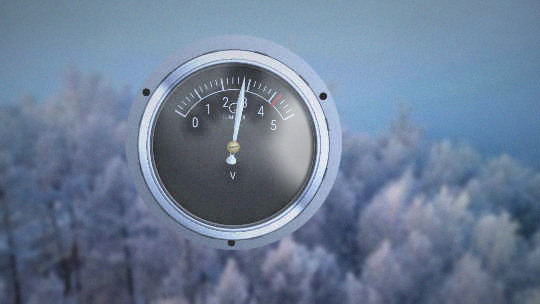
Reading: 2.8 V
